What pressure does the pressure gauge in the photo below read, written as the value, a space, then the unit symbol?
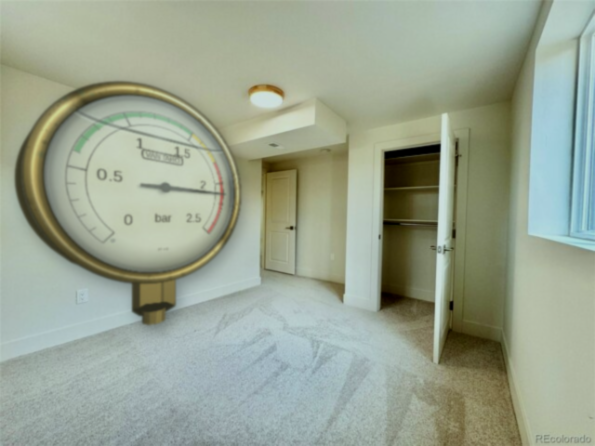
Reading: 2.1 bar
